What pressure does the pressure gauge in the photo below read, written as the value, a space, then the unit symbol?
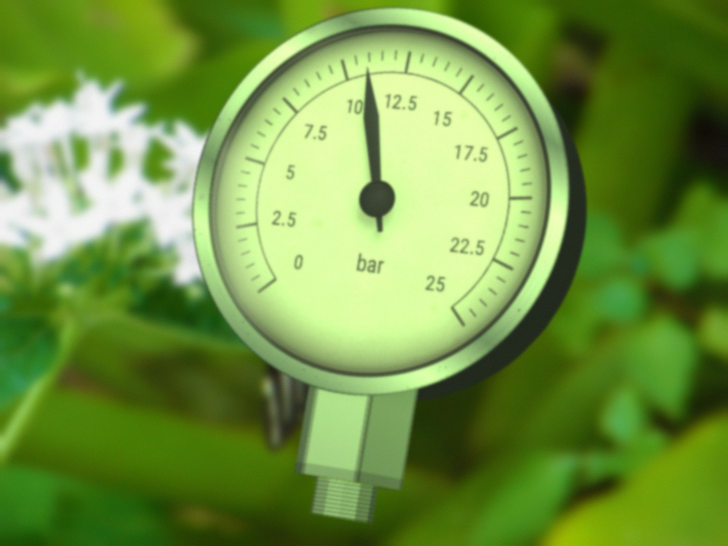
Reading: 11 bar
